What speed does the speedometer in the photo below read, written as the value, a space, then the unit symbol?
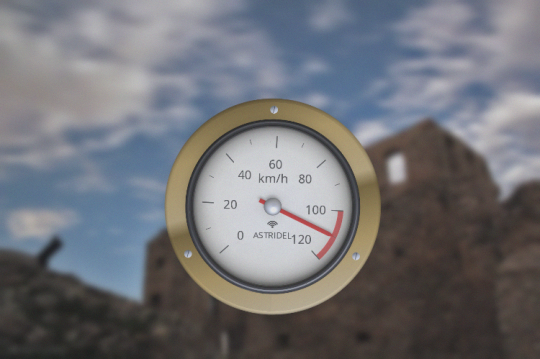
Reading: 110 km/h
